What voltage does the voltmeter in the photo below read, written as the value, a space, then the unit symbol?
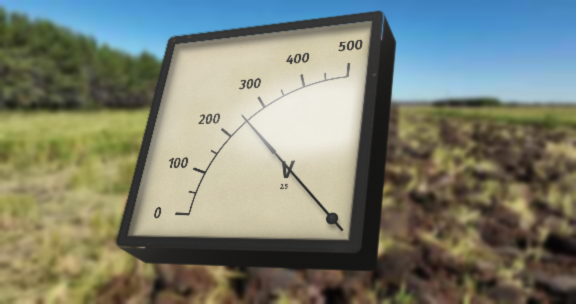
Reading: 250 V
